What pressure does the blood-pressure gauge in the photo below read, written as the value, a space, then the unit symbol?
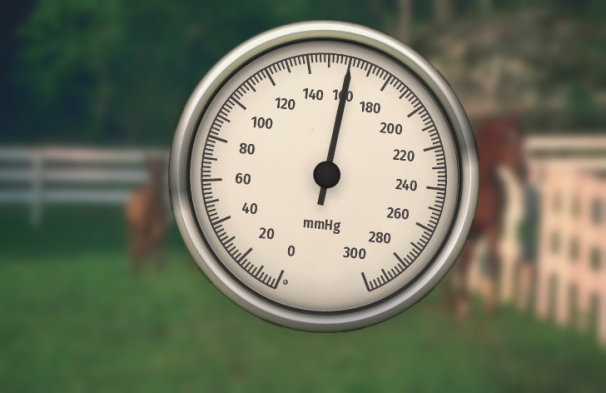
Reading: 160 mmHg
